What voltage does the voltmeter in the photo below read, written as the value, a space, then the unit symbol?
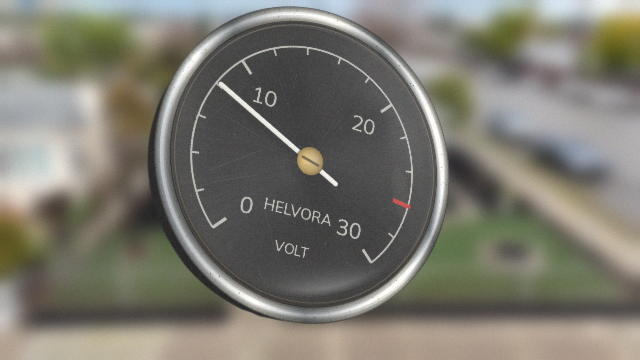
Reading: 8 V
